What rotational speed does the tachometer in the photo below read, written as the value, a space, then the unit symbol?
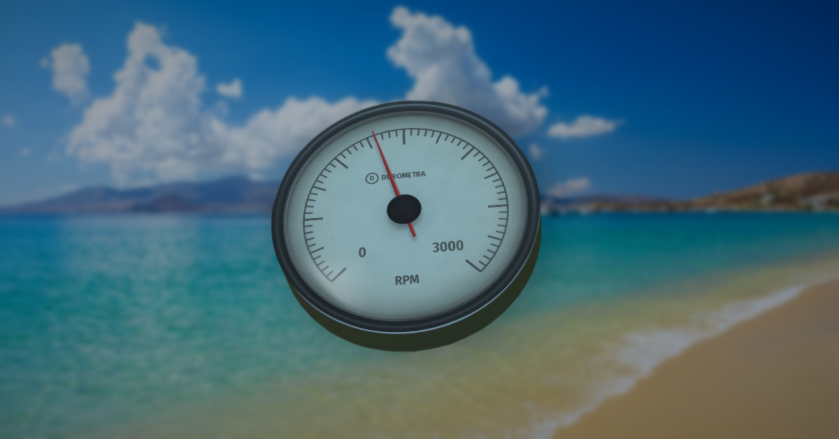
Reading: 1300 rpm
